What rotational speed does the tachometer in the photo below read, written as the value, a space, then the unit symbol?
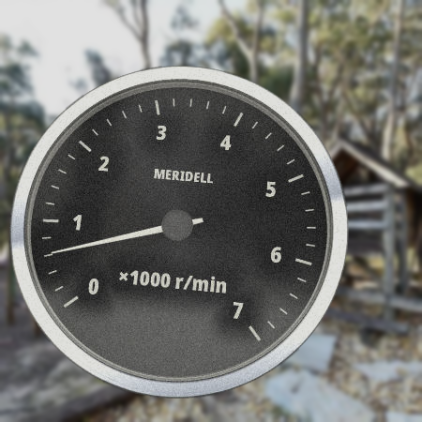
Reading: 600 rpm
